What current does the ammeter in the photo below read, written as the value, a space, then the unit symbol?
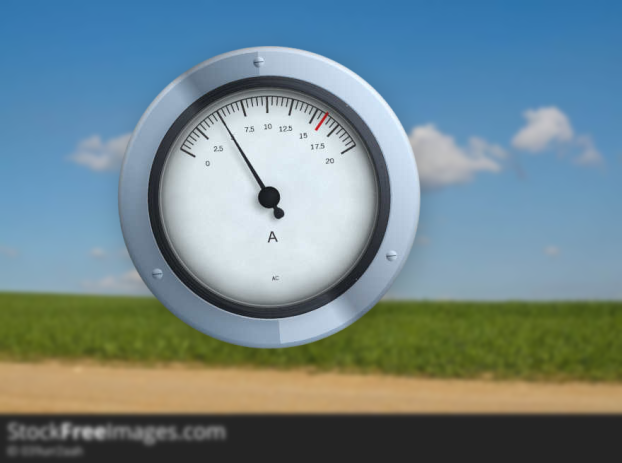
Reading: 5 A
